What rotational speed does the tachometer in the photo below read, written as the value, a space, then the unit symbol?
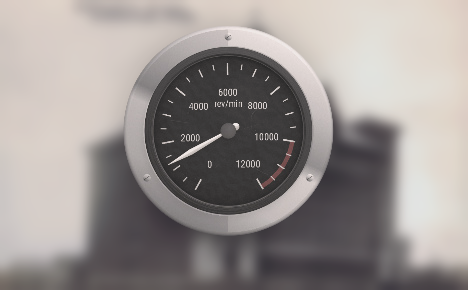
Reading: 1250 rpm
